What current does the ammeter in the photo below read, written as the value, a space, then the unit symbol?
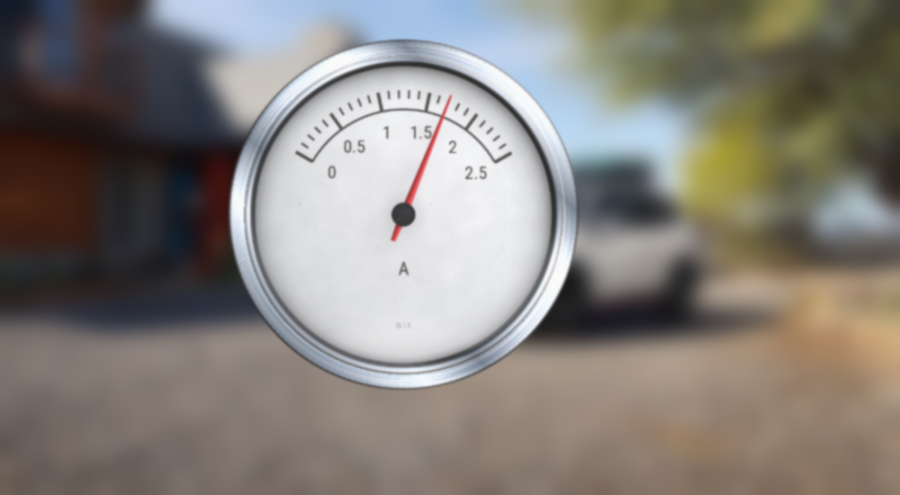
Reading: 1.7 A
